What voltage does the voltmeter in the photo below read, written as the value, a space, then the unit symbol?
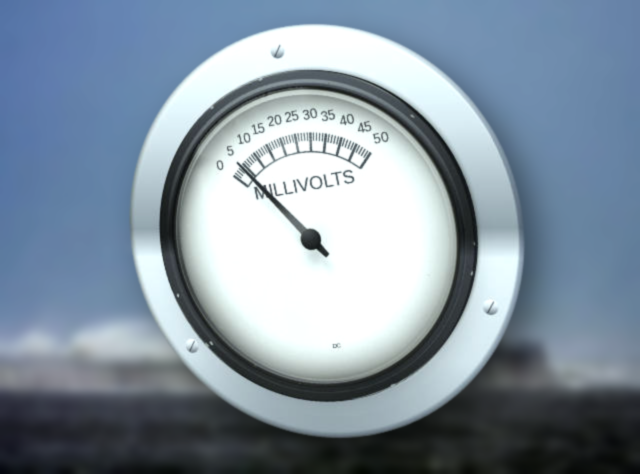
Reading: 5 mV
